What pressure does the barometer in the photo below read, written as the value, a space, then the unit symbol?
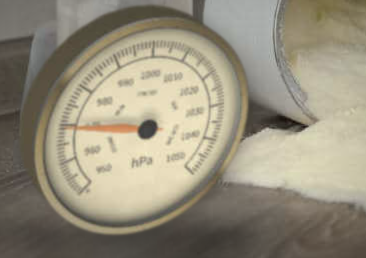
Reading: 970 hPa
